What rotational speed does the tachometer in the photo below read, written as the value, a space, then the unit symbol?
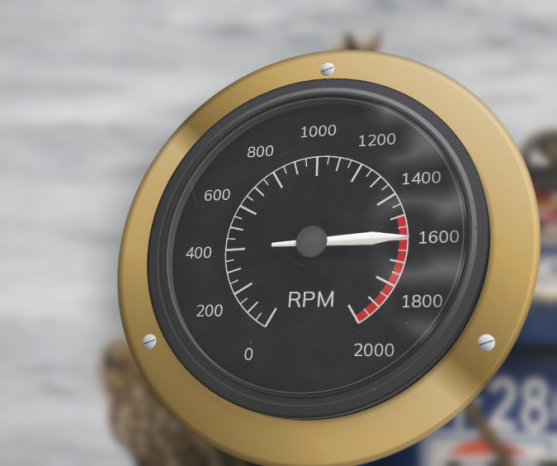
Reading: 1600 rpm
